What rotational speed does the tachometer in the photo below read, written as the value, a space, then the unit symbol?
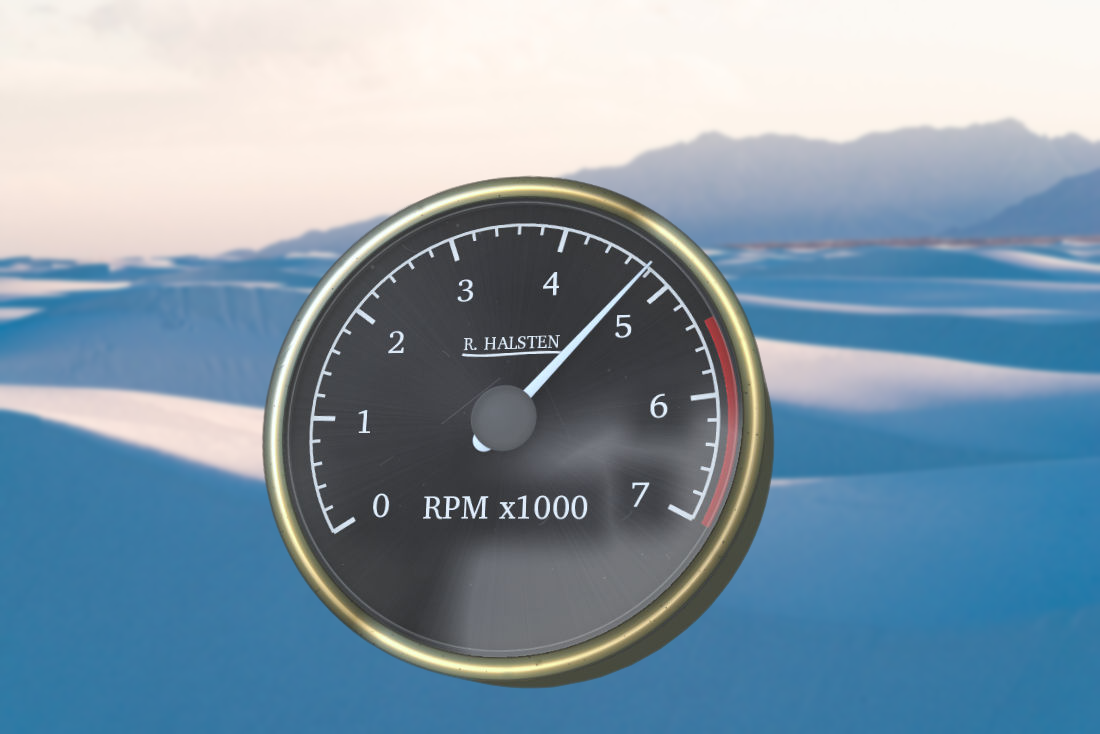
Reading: 4800 rpm
